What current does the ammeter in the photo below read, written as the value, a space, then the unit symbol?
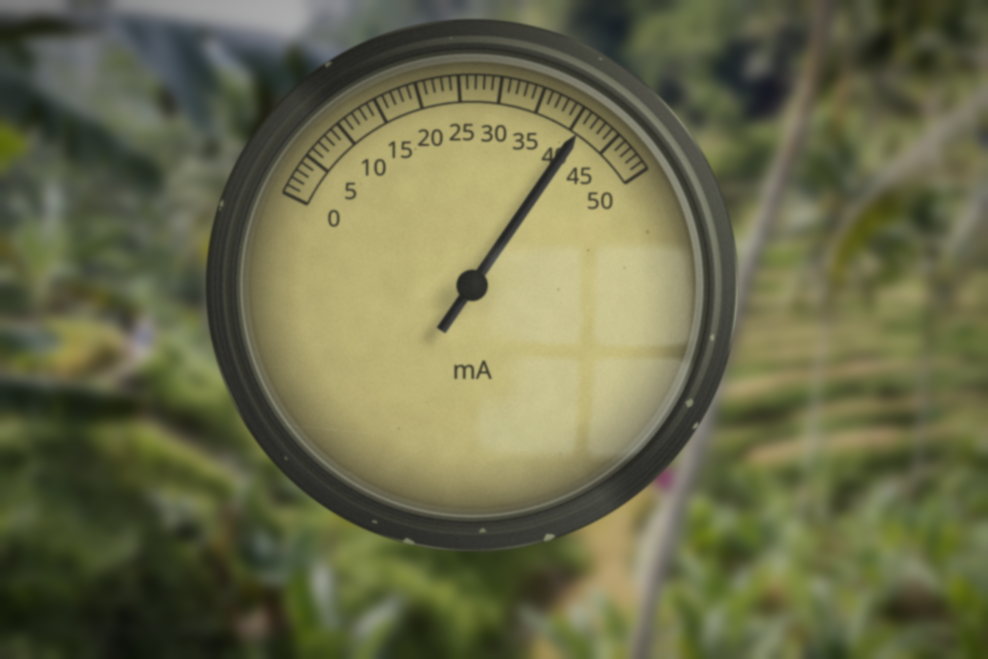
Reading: 41 mA
